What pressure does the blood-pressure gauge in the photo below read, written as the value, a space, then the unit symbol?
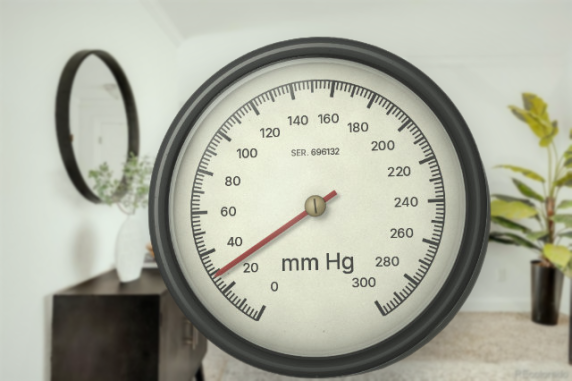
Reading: 28 mmHg
